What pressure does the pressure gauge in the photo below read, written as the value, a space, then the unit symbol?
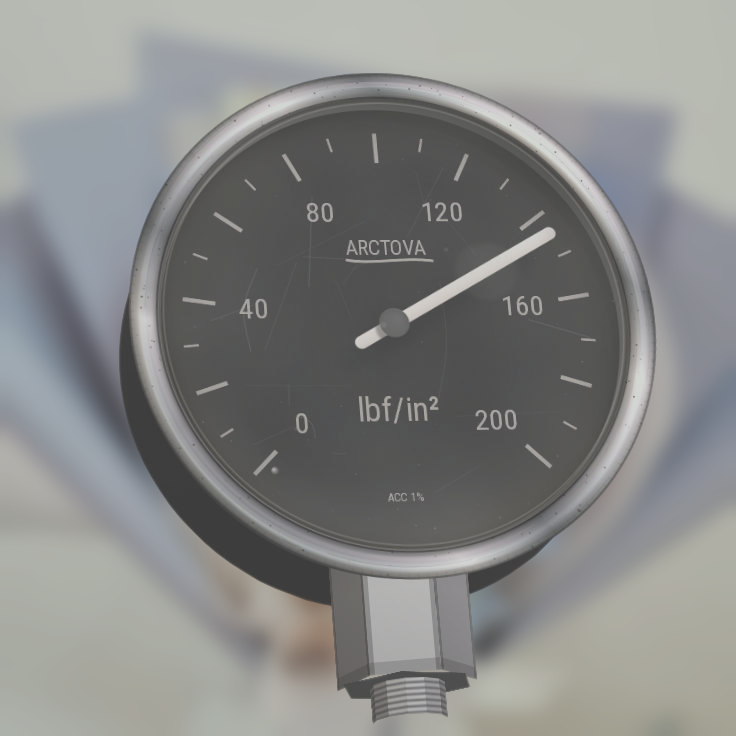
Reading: 145 psi
